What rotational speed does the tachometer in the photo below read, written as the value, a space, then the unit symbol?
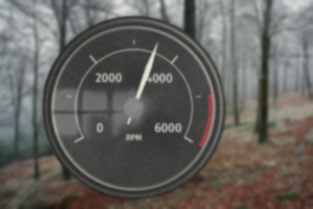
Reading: 3500 rpm
